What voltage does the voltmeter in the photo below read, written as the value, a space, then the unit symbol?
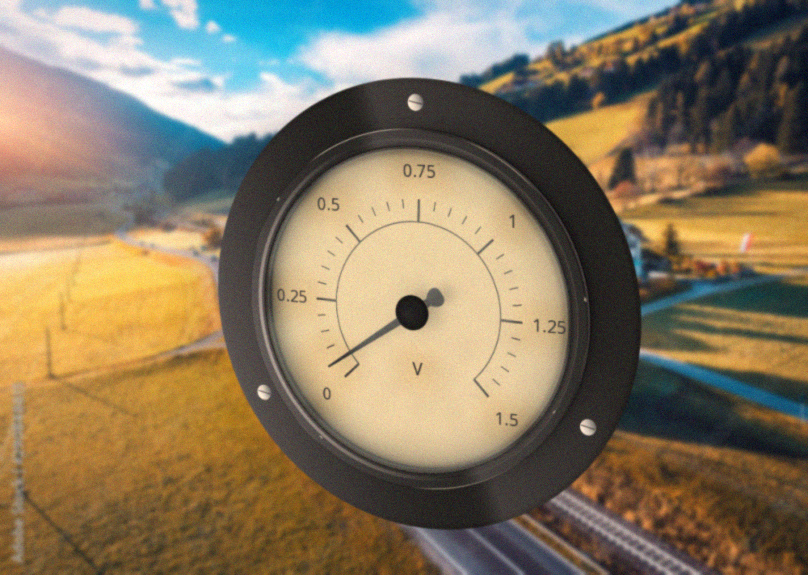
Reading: 0.05 V
